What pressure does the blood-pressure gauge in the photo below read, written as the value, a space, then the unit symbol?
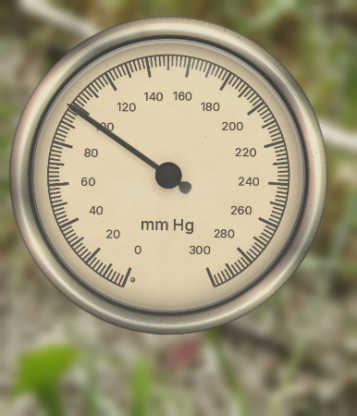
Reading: 98 mmHg
